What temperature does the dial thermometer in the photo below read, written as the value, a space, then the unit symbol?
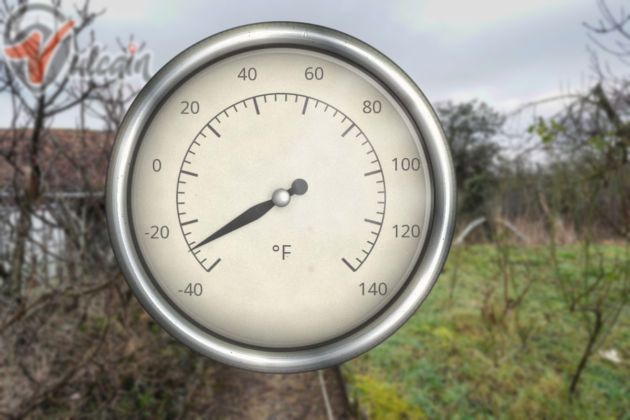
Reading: -30 °F
